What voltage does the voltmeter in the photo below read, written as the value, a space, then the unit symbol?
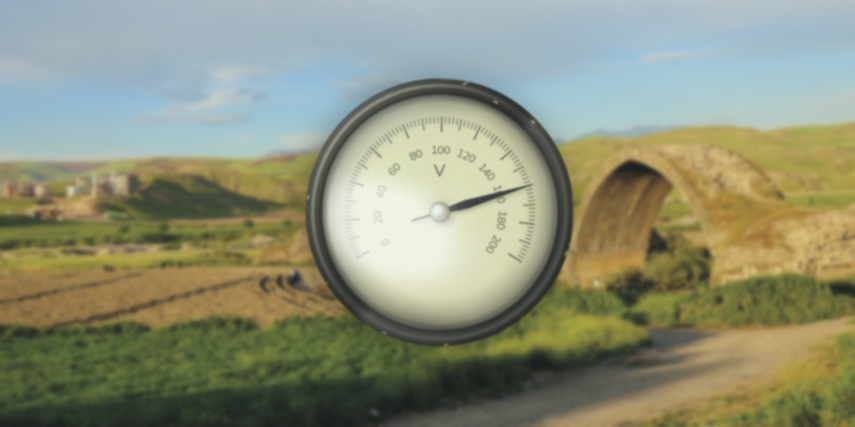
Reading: 160 V
